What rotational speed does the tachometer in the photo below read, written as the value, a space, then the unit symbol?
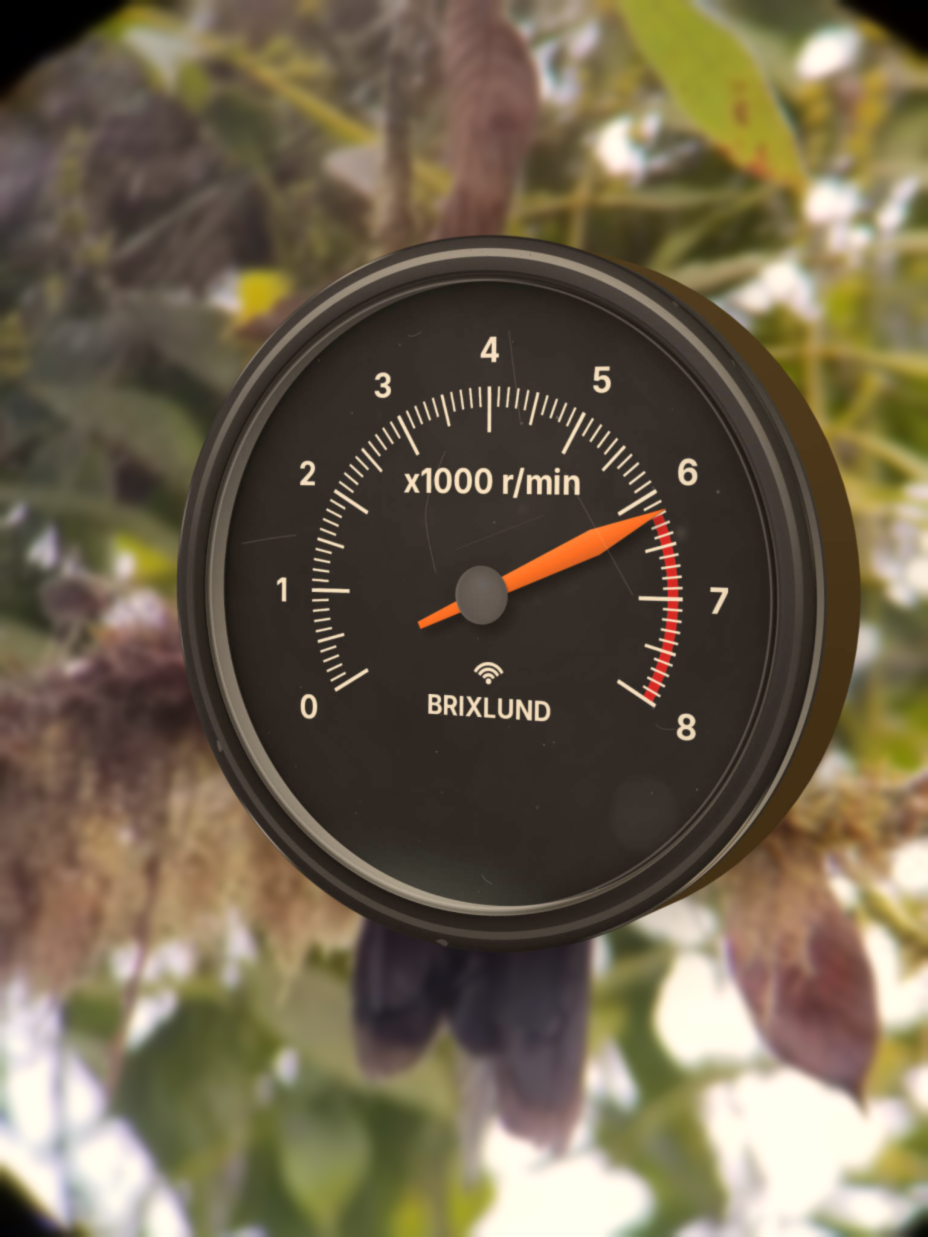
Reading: 6200 rpm
